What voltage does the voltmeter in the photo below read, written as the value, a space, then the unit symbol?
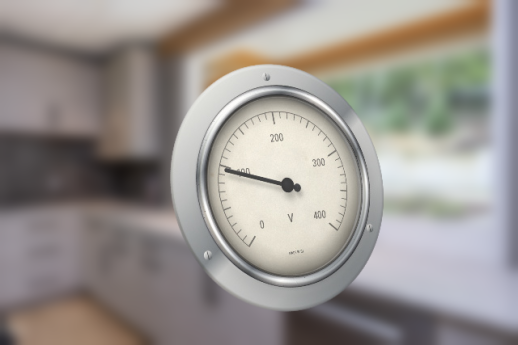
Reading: 95 V
